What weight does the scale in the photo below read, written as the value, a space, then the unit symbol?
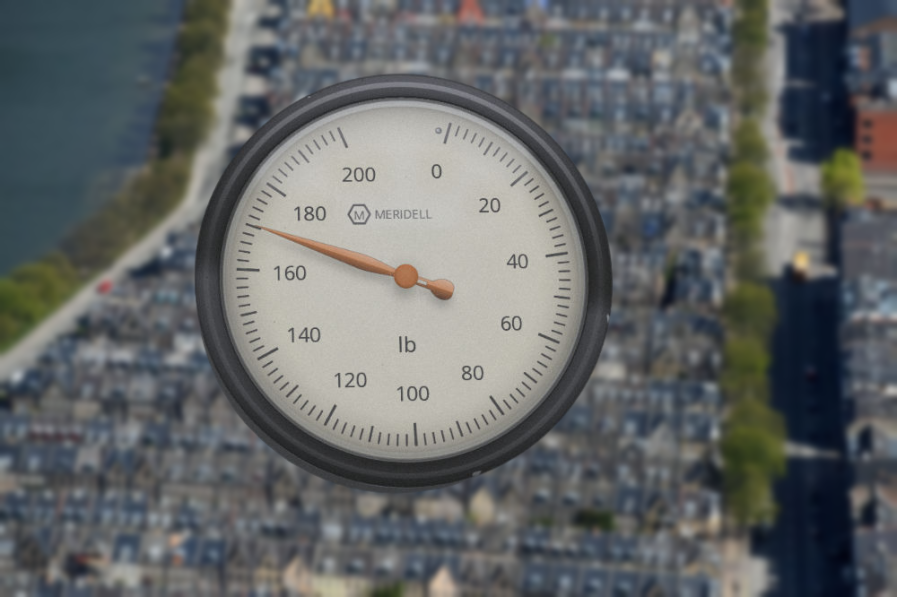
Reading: 170 lb
